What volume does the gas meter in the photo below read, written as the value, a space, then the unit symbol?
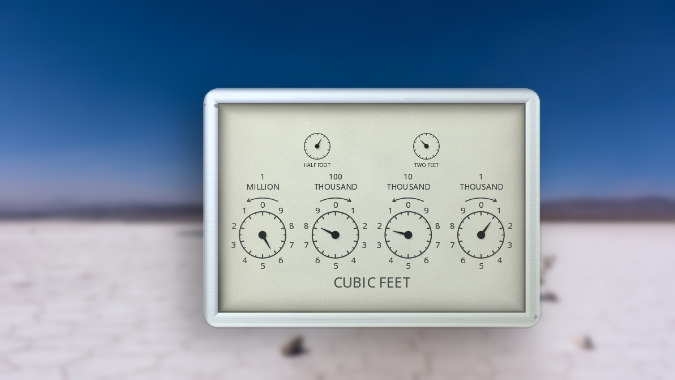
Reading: 582100 ft³
